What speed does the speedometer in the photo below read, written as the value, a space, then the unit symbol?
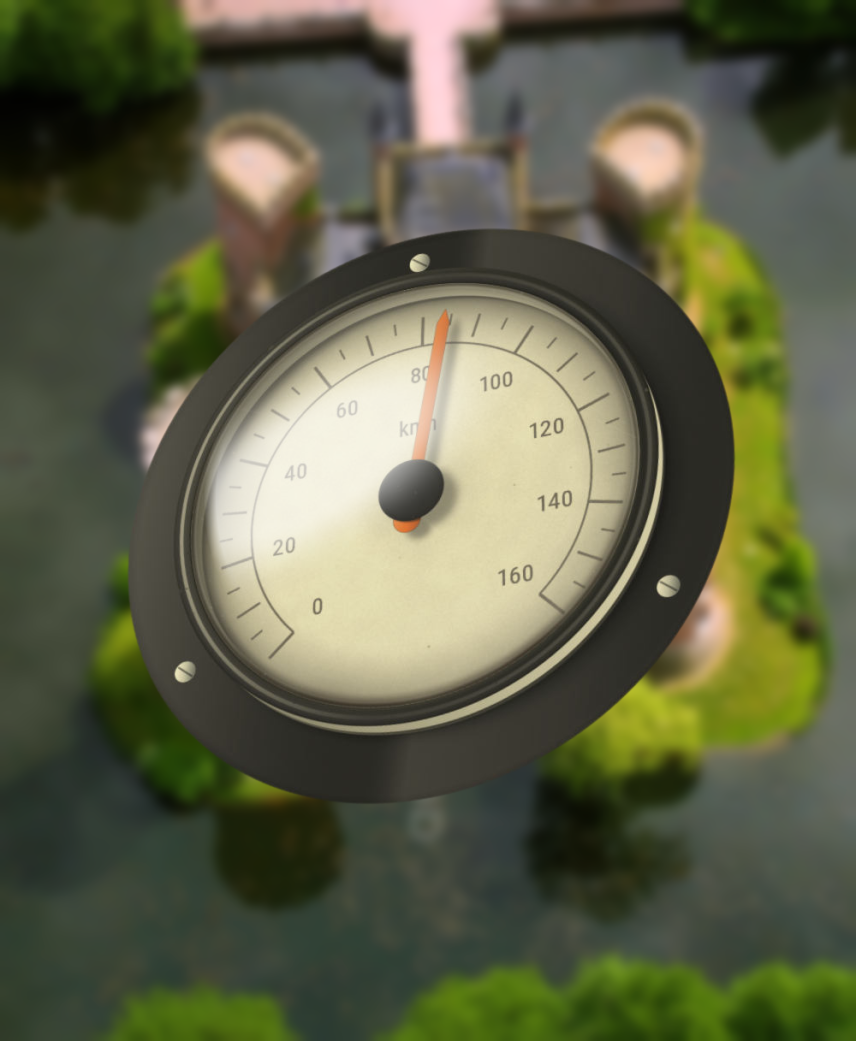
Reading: 85 km/h
